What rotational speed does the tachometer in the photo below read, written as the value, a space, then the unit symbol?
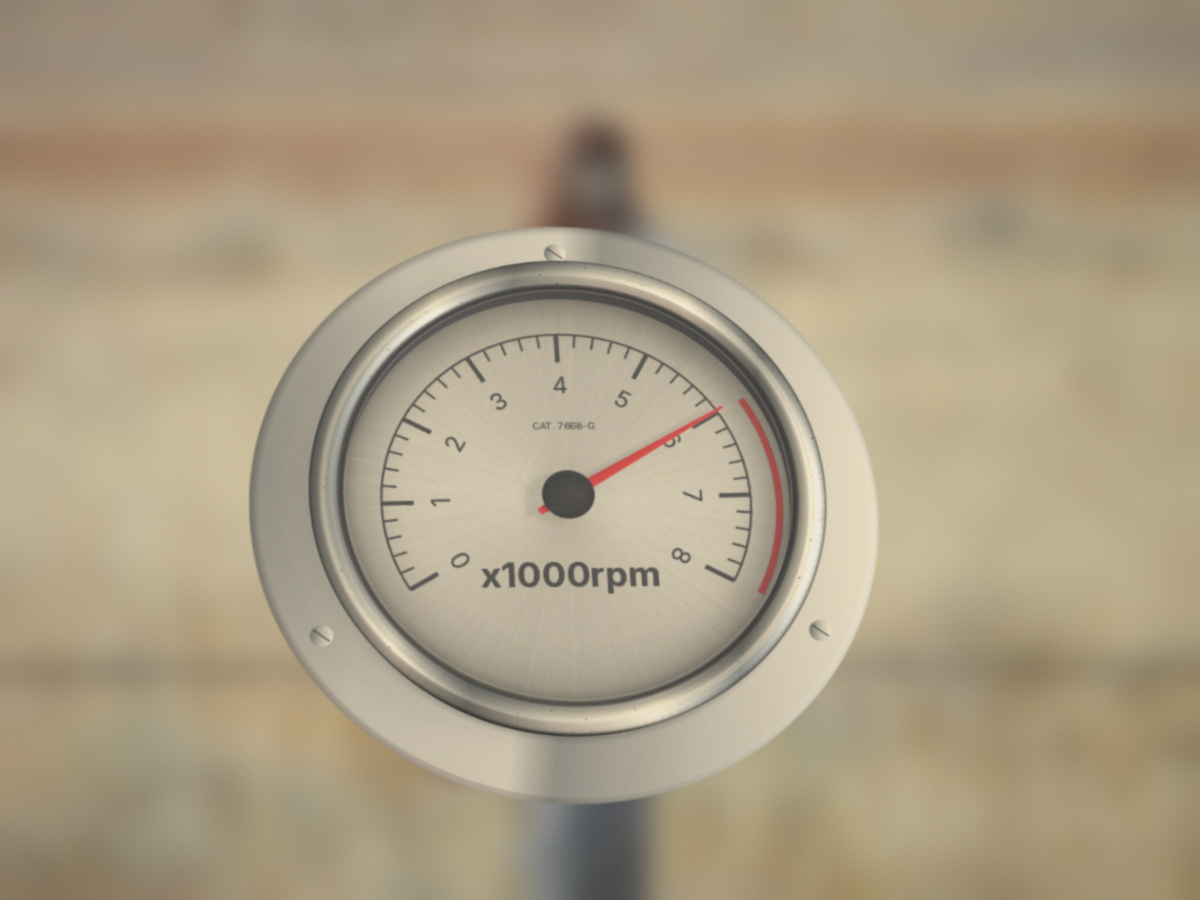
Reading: 6000 rpm
